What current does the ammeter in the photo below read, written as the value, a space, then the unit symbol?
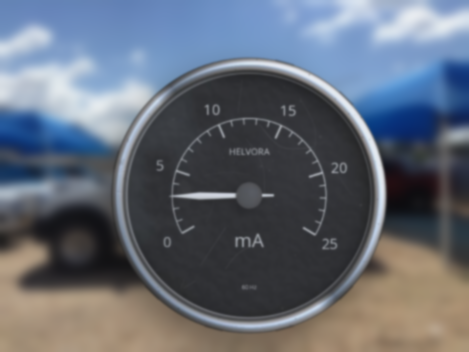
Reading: 3 mA
